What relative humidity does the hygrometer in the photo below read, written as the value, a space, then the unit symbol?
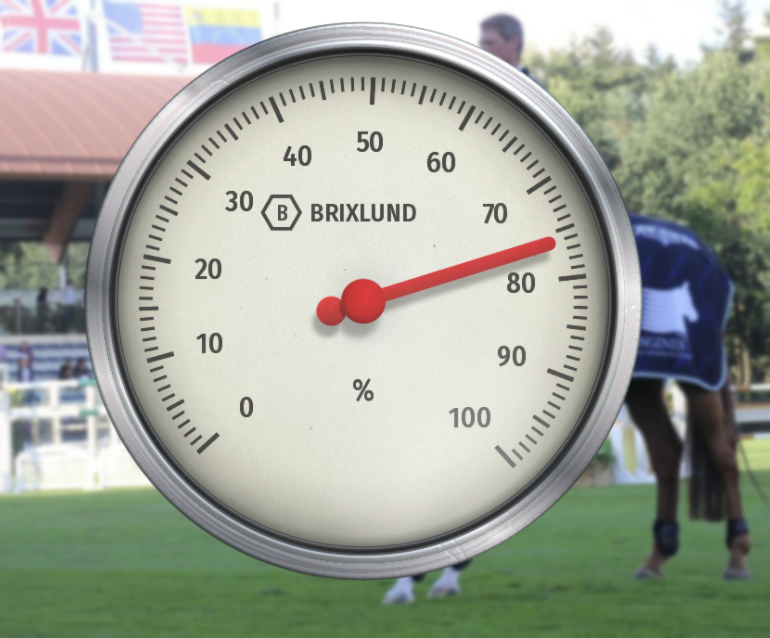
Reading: 76 %
